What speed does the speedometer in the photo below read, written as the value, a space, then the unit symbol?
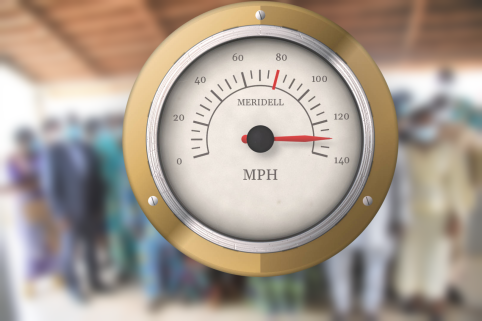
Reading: 130 mph
